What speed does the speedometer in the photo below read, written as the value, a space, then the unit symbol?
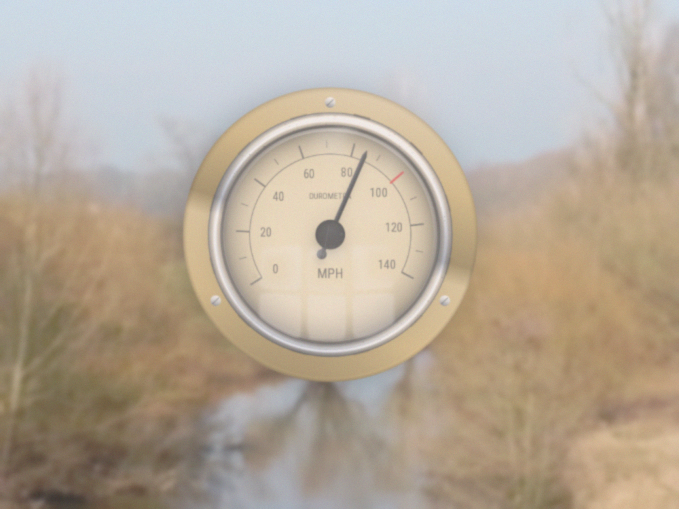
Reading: 85 mph
